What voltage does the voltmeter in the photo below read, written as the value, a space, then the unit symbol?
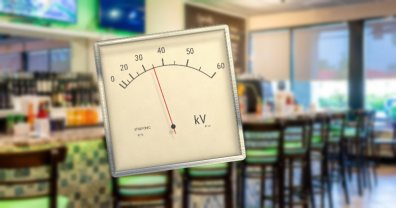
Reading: 35 kV
